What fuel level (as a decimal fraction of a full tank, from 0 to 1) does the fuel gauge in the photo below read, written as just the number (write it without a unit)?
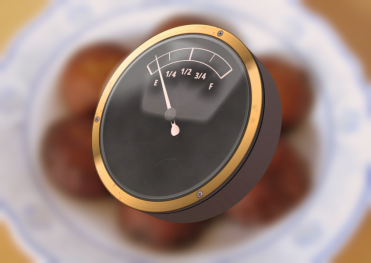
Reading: 0.125
